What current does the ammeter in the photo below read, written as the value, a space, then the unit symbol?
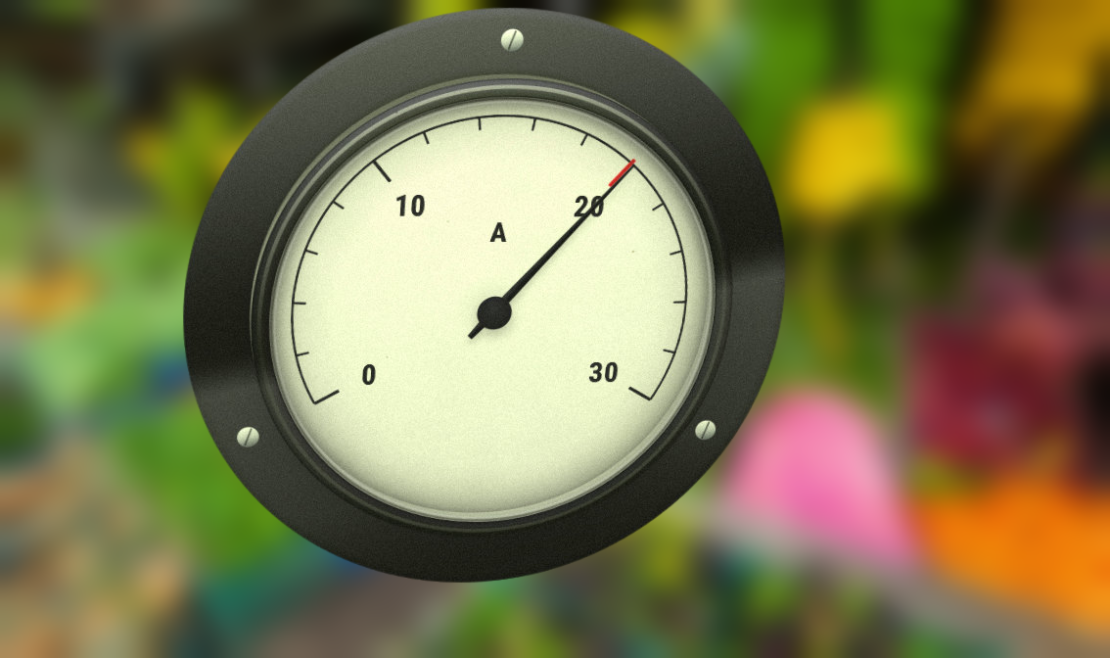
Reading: 20 A
